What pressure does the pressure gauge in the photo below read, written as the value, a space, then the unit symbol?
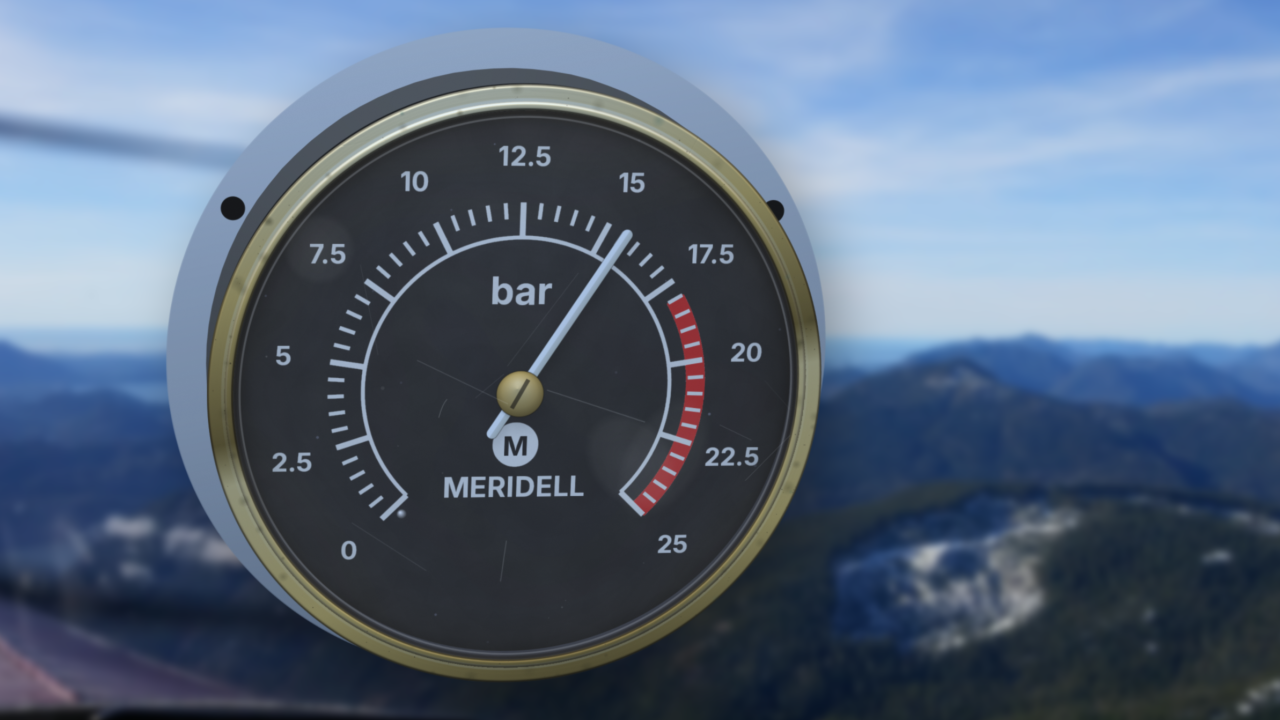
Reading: 15.5 bar
